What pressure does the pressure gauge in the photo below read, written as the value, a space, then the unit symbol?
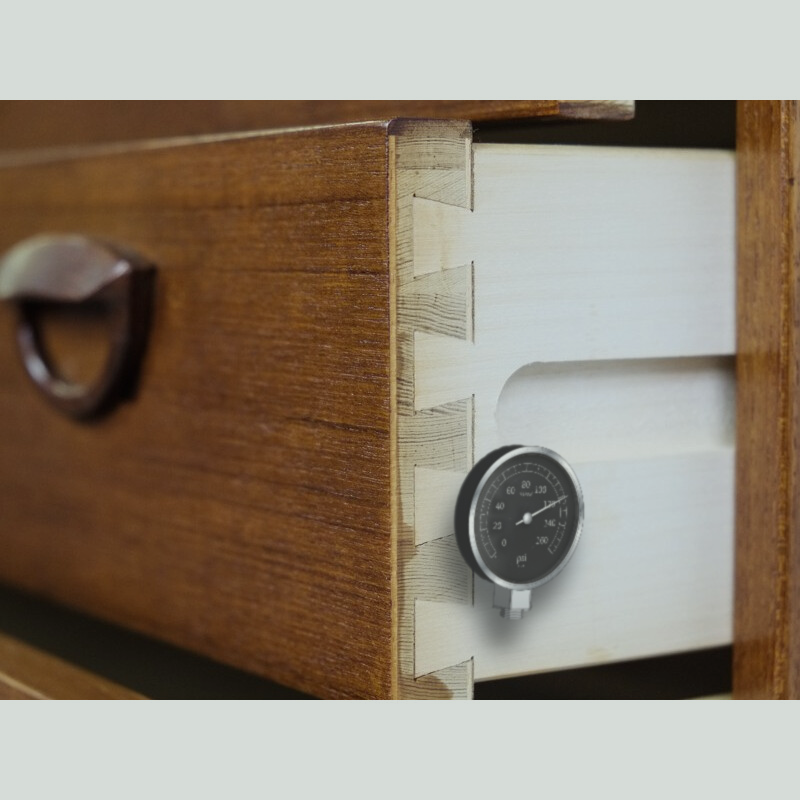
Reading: 120 psi
